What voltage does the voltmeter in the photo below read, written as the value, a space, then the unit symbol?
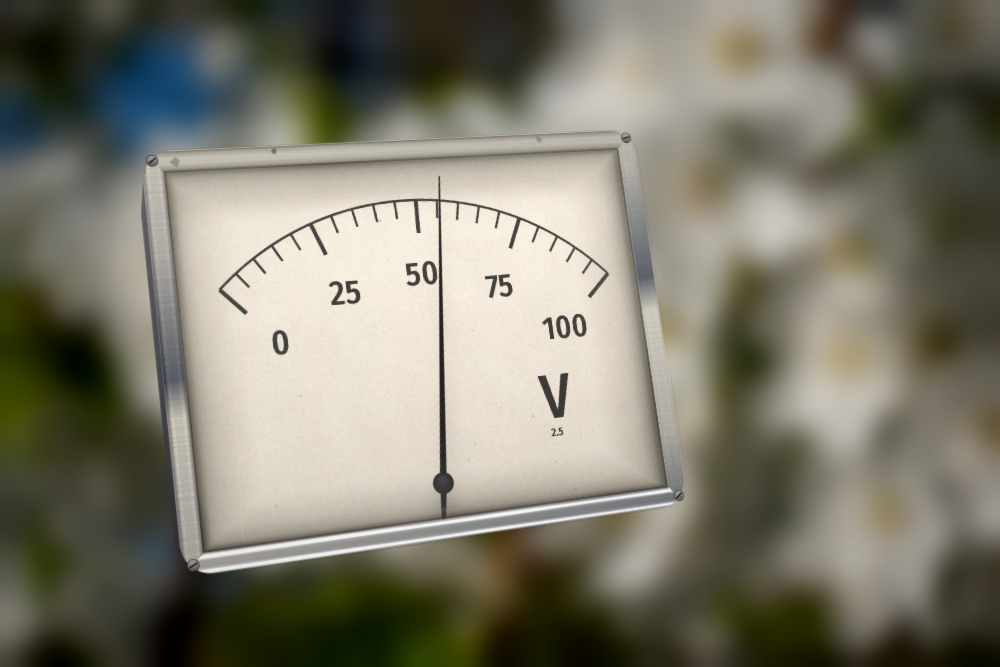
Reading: 55 V
